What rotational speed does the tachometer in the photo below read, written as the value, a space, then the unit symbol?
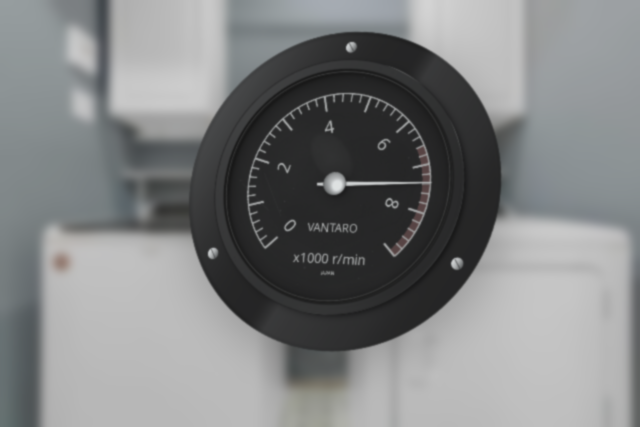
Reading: 7400 rpm
